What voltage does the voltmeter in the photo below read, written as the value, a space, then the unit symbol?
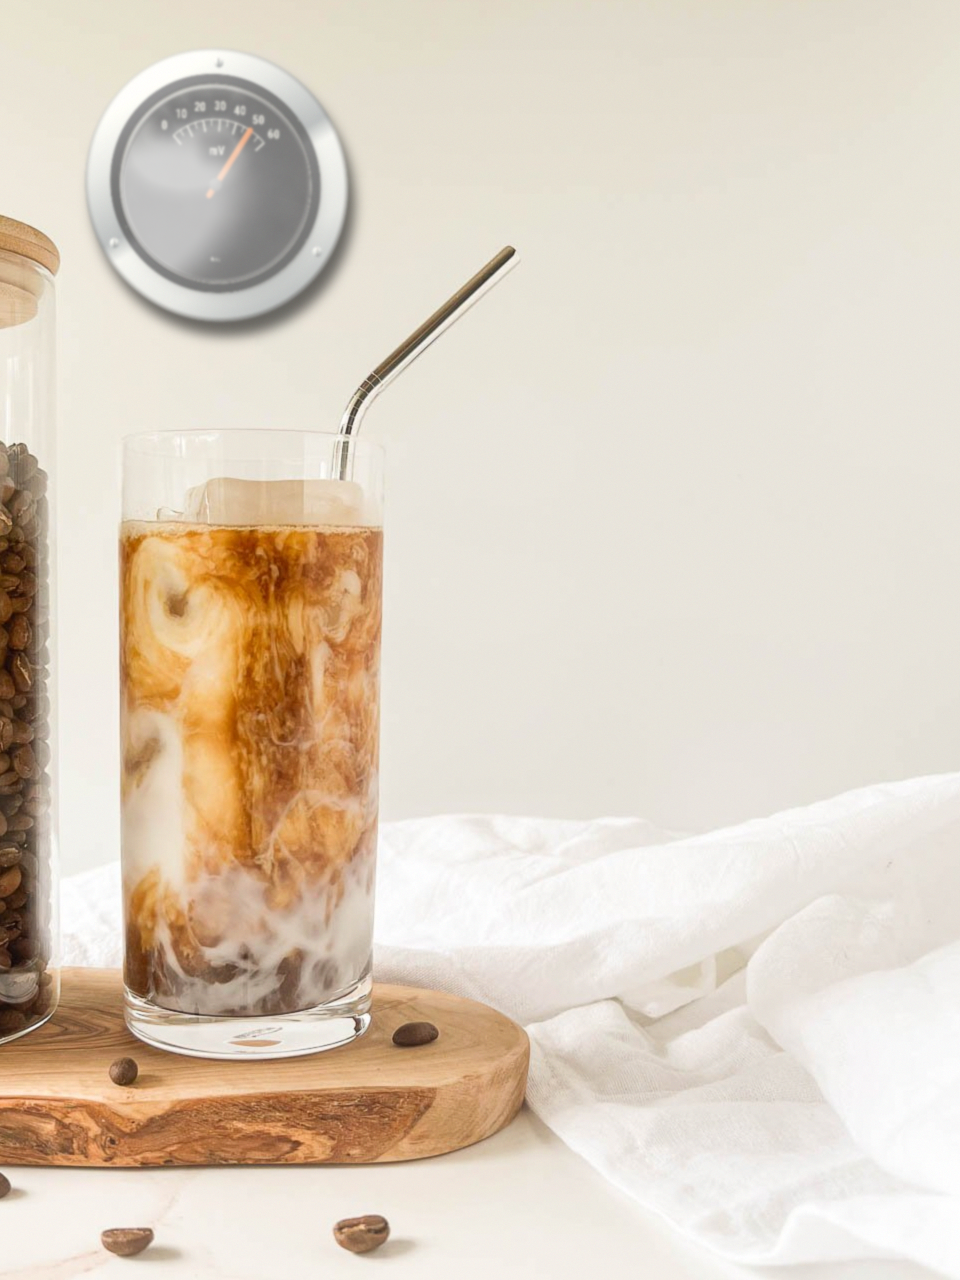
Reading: 50 mV
